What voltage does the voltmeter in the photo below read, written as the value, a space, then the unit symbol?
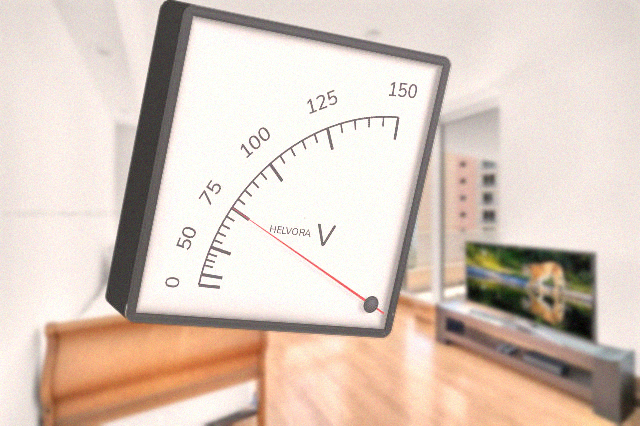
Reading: 75 V
